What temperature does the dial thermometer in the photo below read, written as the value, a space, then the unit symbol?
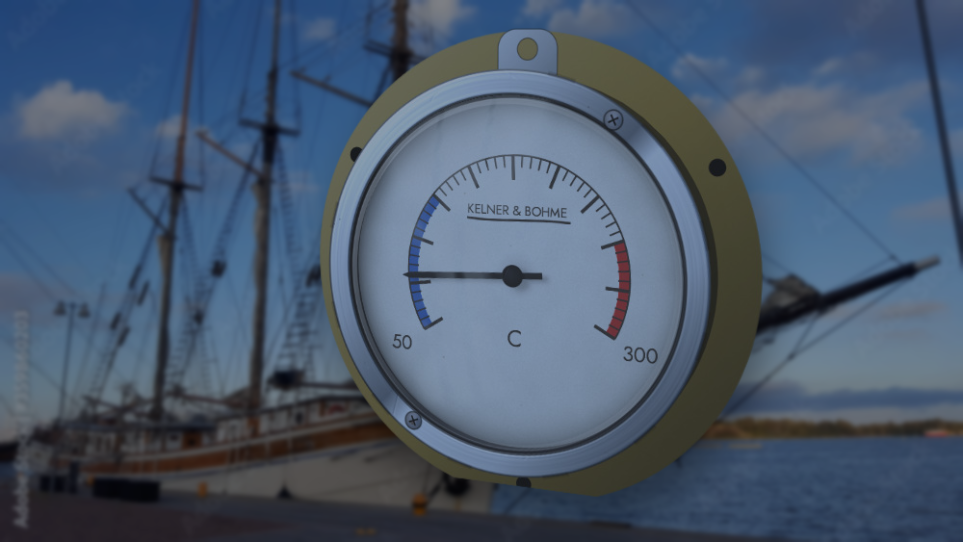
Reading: 80 °C
